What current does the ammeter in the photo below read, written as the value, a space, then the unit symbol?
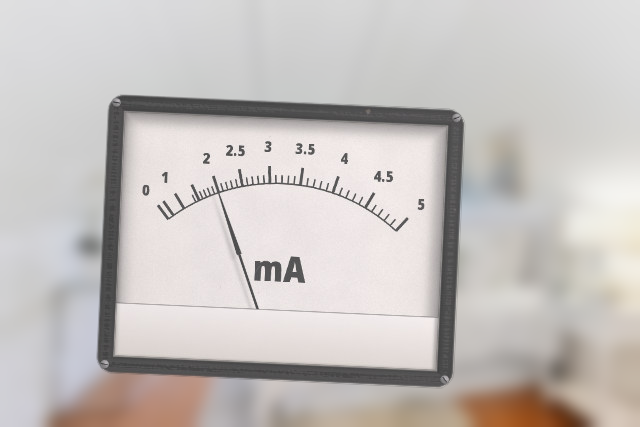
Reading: 2 mA
